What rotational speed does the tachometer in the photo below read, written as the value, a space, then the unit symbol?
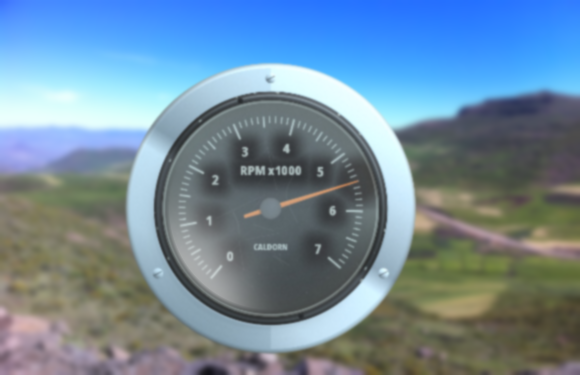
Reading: 5500 rpm
